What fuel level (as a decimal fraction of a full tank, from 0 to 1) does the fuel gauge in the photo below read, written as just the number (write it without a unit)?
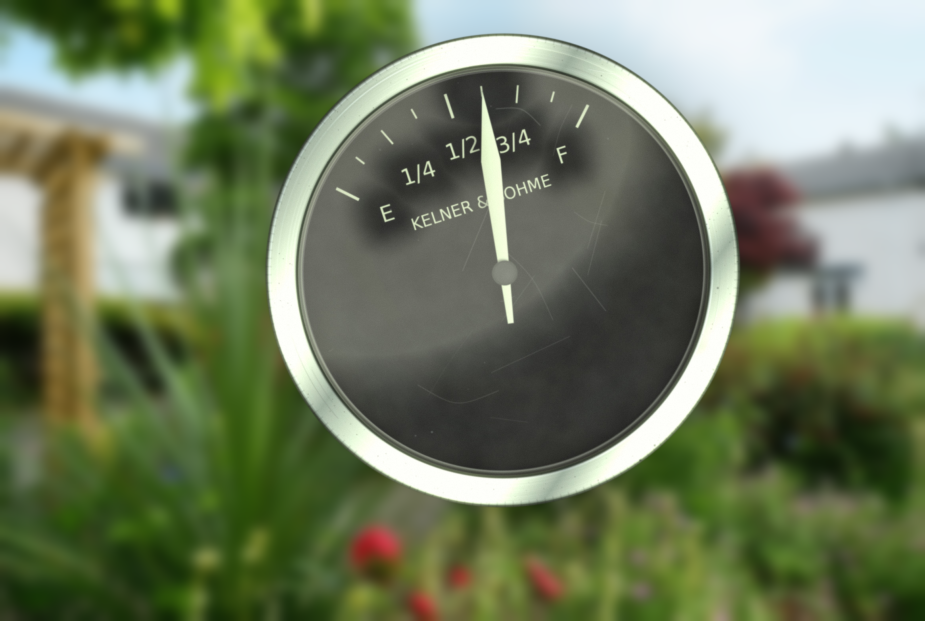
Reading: 0.625
